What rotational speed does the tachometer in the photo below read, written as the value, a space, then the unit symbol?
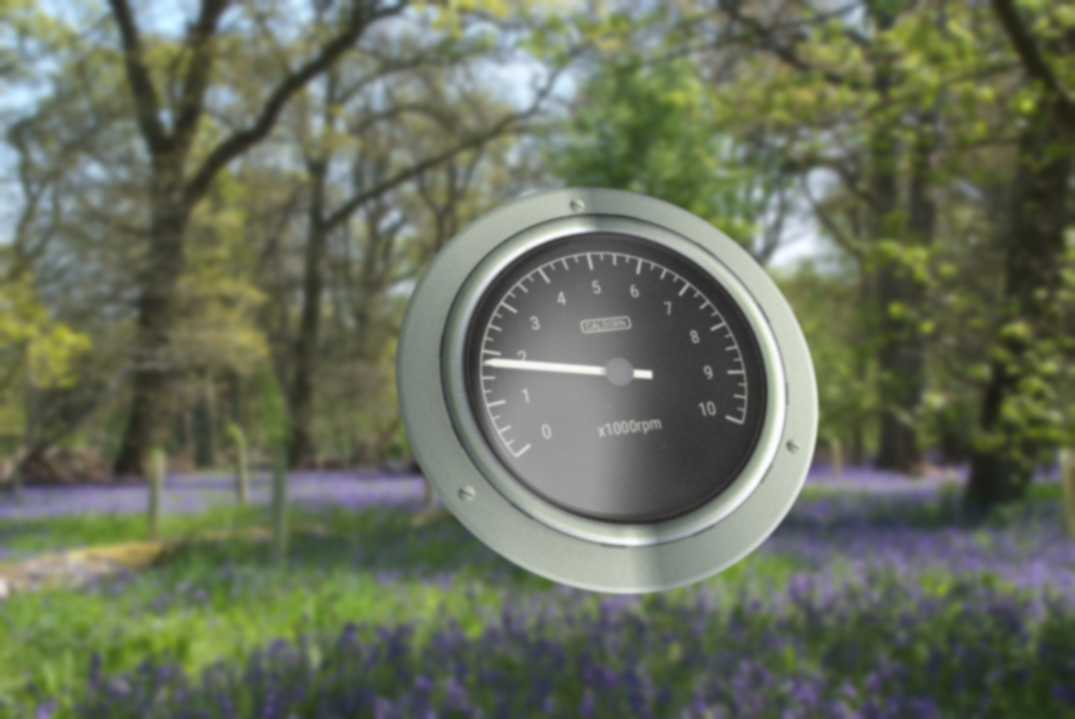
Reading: 1750 rpm
